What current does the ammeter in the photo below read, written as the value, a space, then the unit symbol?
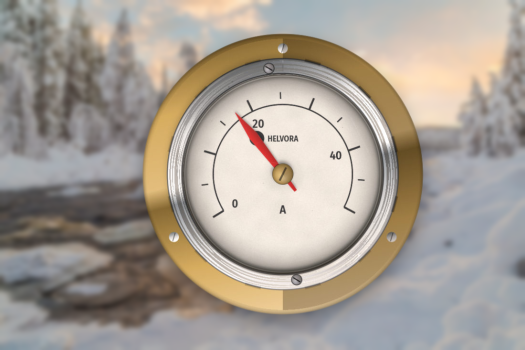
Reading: 17.5 A
